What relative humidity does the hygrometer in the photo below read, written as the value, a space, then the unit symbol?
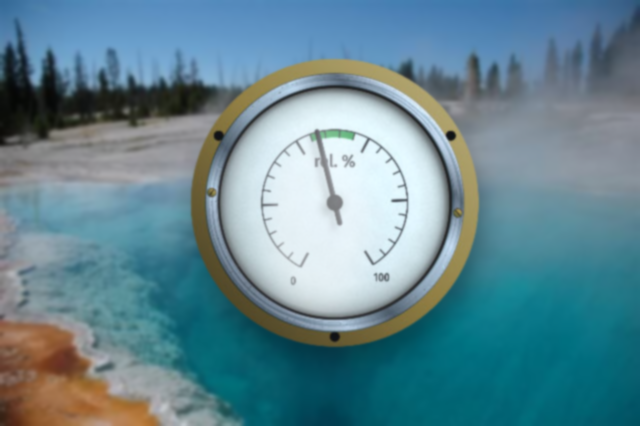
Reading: 46 %
